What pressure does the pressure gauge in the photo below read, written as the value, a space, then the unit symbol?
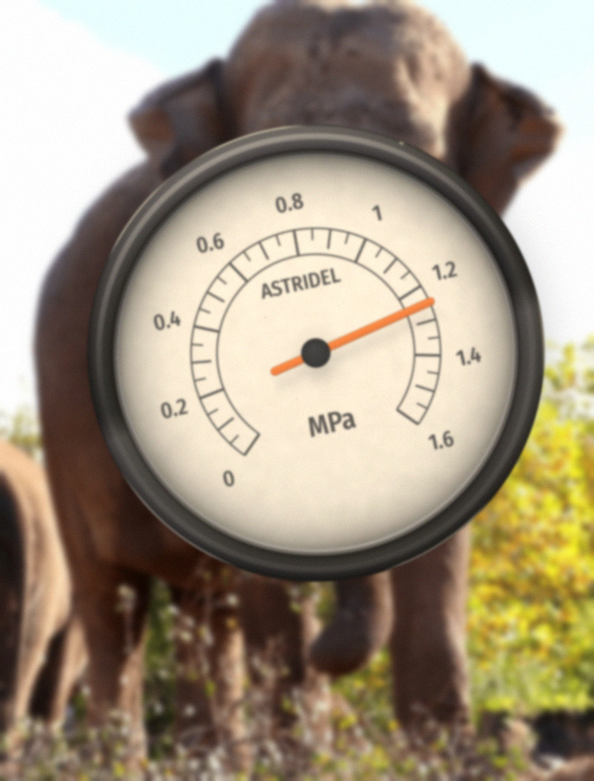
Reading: 1.25 MPa
